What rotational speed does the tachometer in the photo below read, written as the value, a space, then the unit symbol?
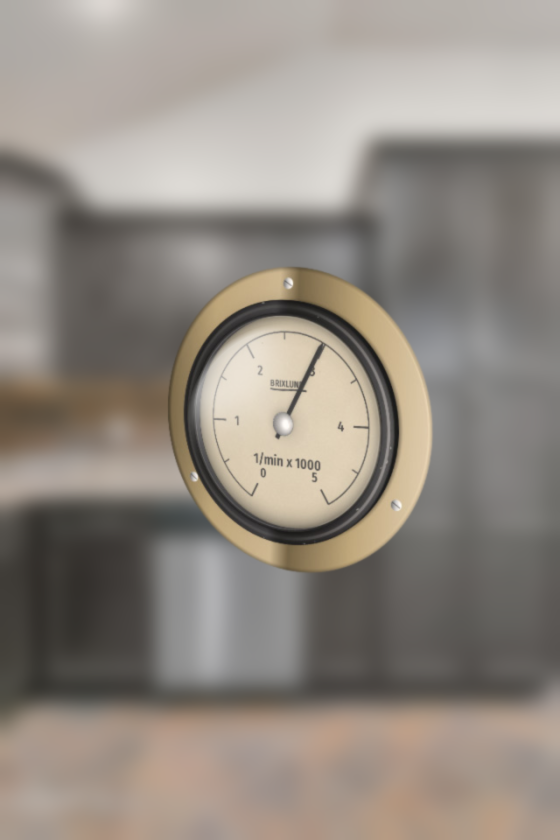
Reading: 3000 rpm
